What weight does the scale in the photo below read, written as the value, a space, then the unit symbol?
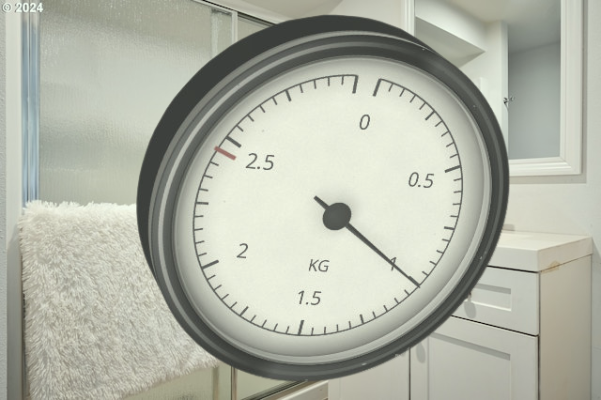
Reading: 1 kg
